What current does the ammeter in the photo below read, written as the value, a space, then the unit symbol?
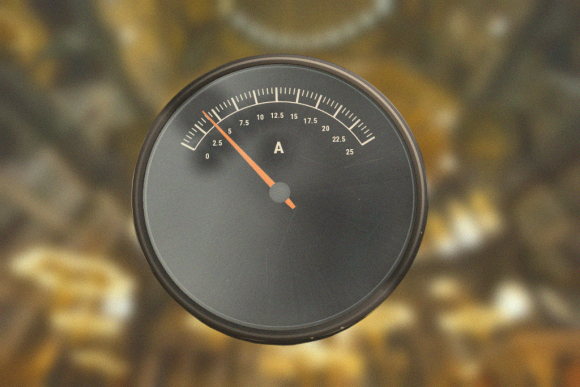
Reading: 4 A
